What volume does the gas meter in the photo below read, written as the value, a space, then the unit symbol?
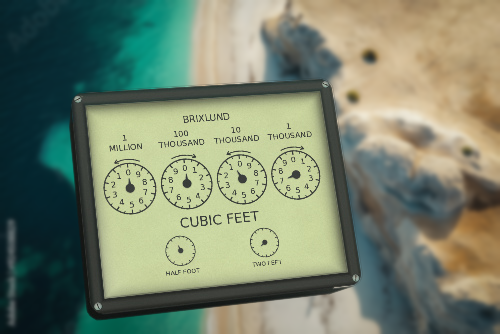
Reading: 700 ft³
